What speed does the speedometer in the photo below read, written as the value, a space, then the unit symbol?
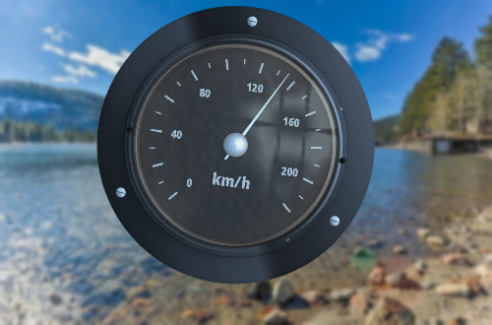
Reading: 135 km/h
